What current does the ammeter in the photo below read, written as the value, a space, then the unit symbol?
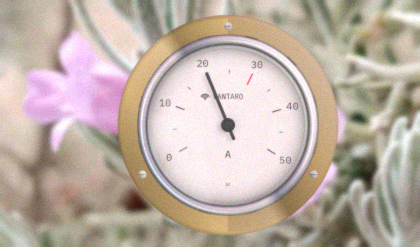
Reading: 20 A
